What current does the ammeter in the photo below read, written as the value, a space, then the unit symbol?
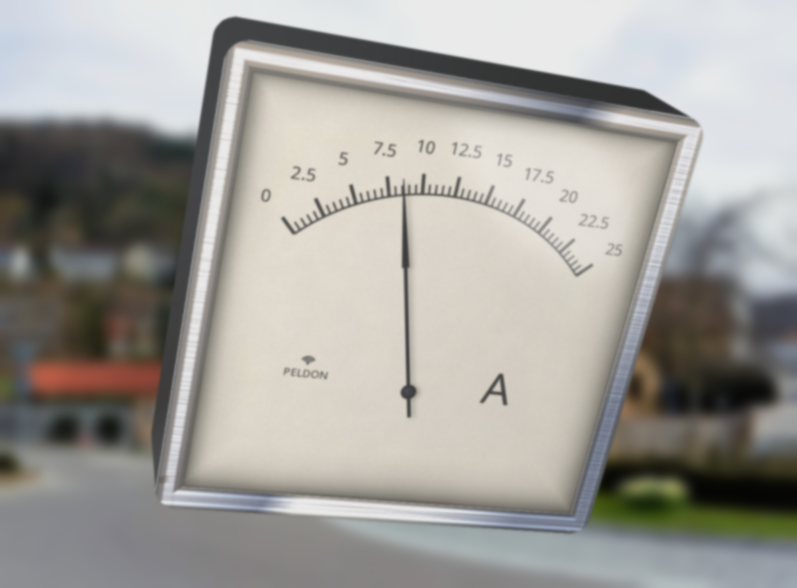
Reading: 8.5 A
